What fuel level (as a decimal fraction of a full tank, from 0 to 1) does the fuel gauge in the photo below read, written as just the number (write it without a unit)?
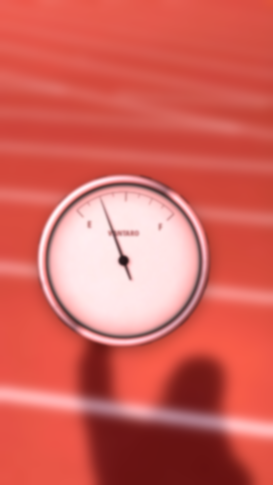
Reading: 0.25
